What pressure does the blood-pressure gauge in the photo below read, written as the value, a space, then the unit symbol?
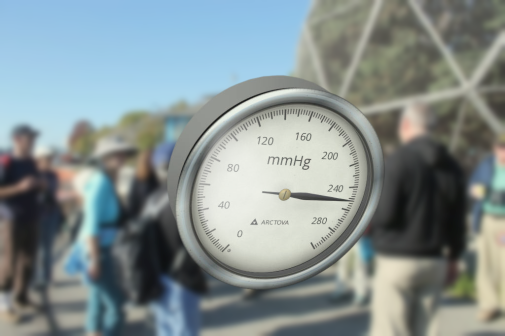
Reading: 250 mmHg
